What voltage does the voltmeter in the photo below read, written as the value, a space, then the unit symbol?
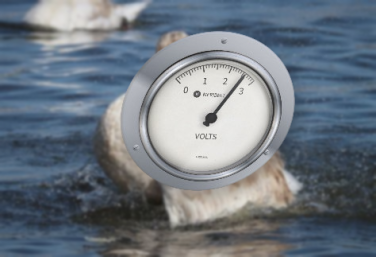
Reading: 2.5 V
